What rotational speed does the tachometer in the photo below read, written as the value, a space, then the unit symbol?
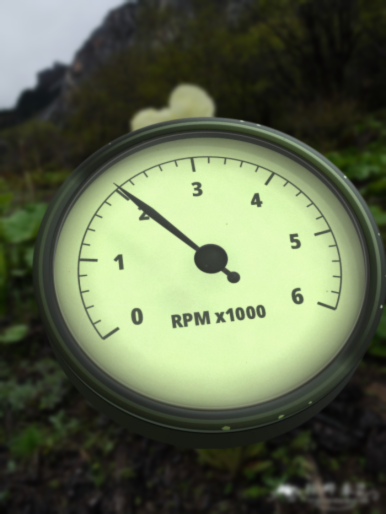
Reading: 2000 rpm
